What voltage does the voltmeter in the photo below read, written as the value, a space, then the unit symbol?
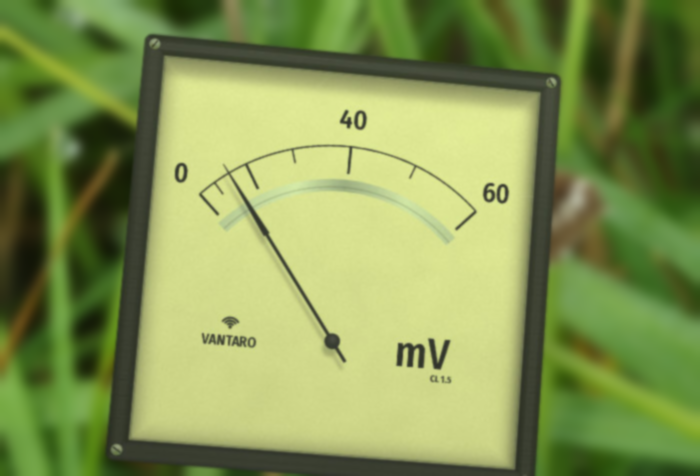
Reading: 15 mV
